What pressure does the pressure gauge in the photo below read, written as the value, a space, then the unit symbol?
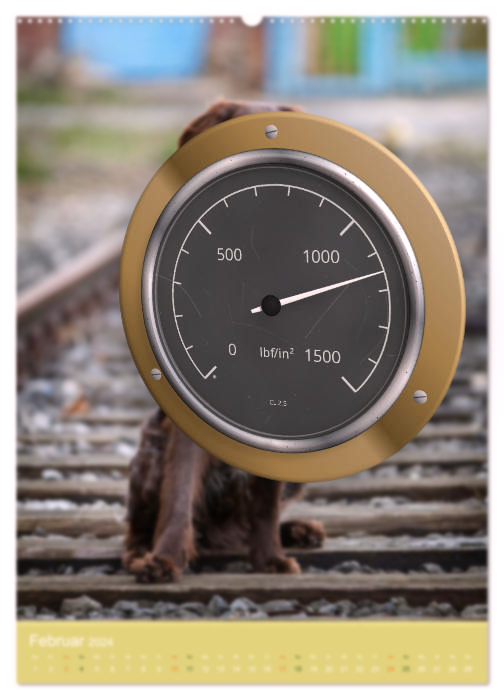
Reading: 1150 psi
